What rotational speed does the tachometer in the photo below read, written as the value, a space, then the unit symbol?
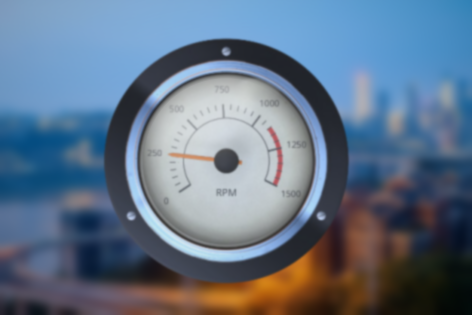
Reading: 250 rpm
